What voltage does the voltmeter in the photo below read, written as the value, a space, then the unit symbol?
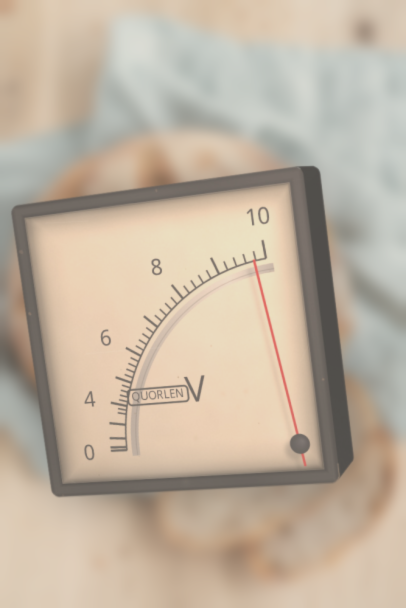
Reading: 9.8 V
